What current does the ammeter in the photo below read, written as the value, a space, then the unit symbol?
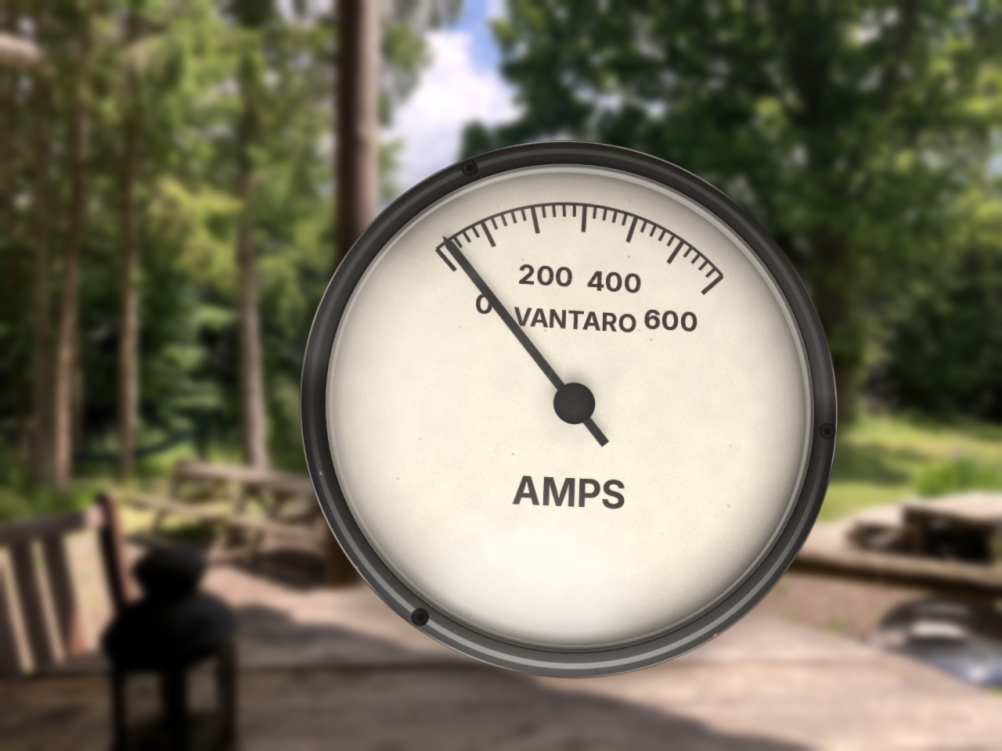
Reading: 20 A
